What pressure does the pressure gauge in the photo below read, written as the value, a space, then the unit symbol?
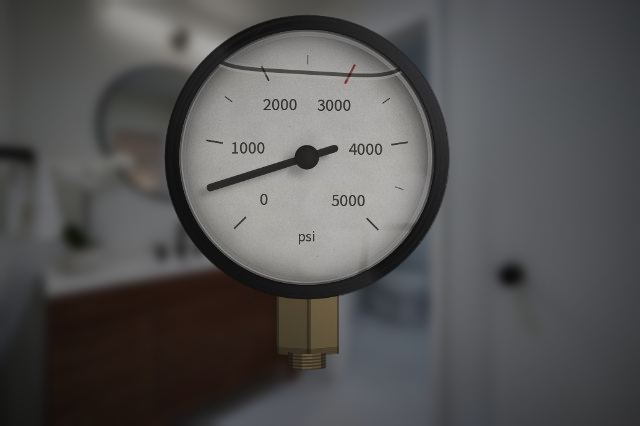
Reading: 500 psi
